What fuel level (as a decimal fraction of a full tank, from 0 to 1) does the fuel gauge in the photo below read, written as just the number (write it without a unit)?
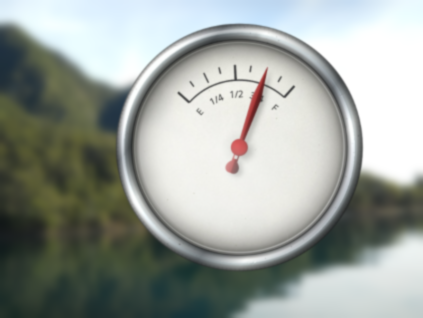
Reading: 0.75
